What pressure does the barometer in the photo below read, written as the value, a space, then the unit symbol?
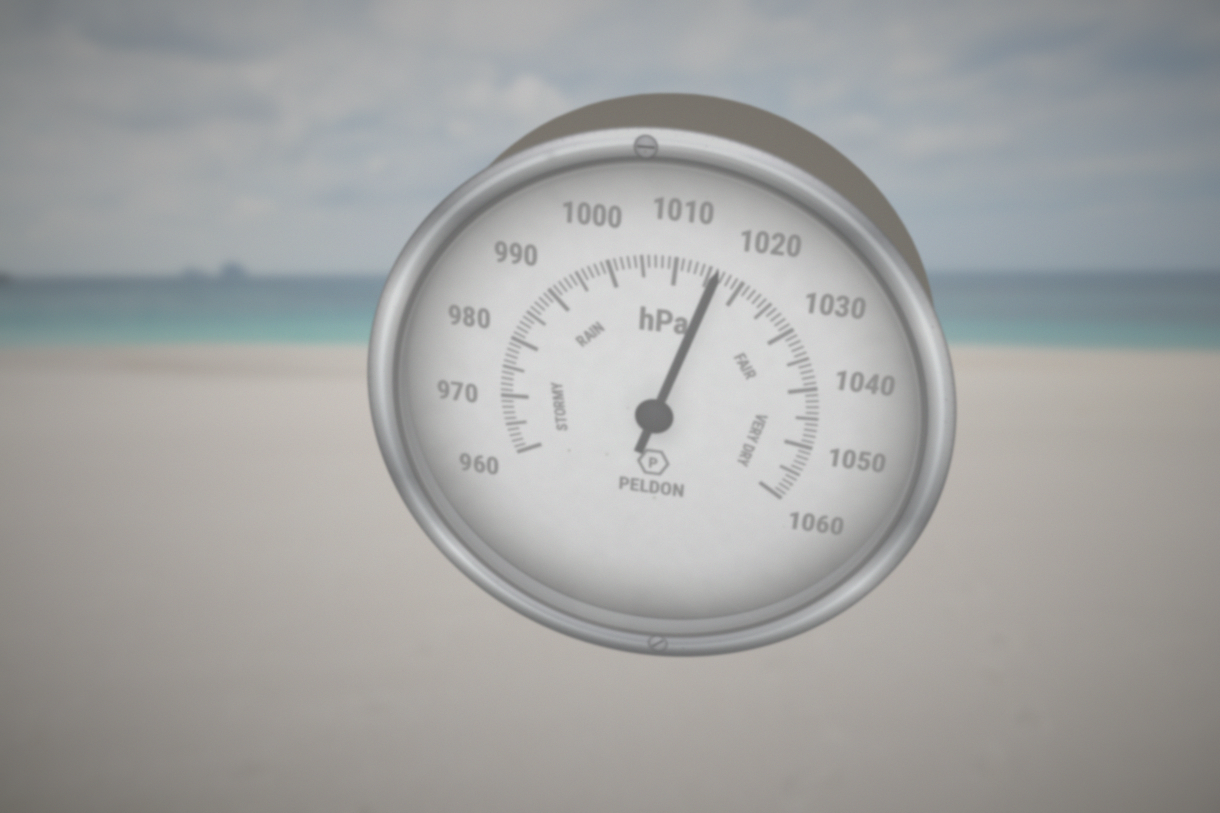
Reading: 1016 hPa
